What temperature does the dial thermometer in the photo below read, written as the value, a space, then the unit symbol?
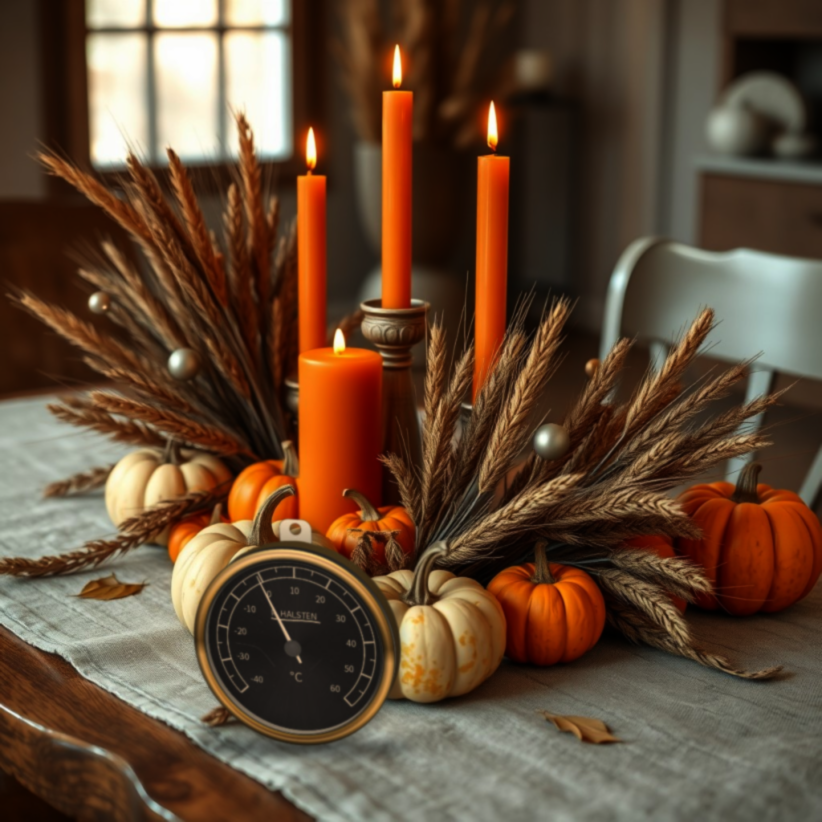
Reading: 0 °C
